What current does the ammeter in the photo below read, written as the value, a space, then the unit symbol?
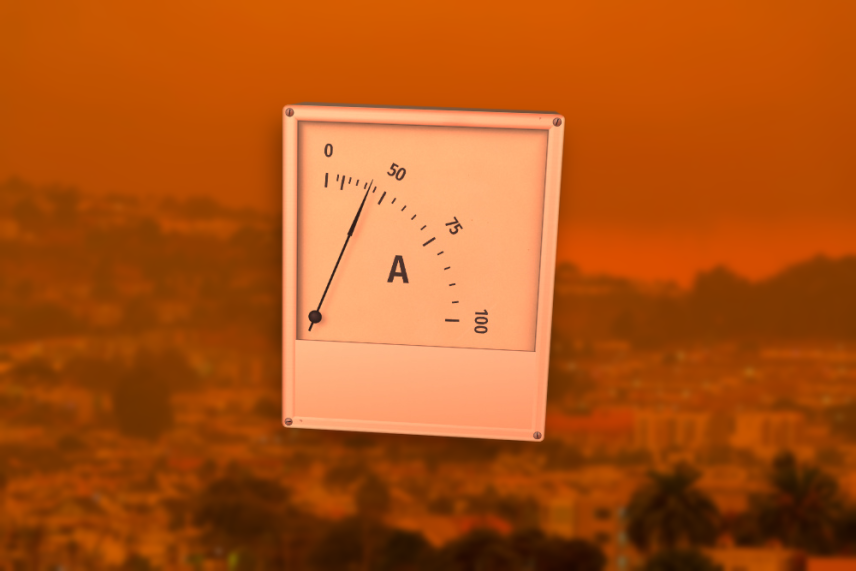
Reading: 42.5 A
